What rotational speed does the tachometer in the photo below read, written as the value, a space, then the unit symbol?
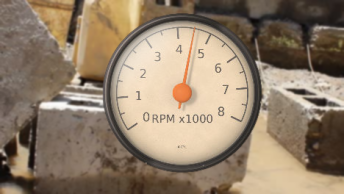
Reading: 4500 rpm
